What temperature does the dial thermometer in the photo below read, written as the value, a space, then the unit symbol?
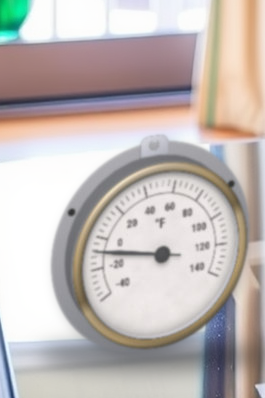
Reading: -8 °F
